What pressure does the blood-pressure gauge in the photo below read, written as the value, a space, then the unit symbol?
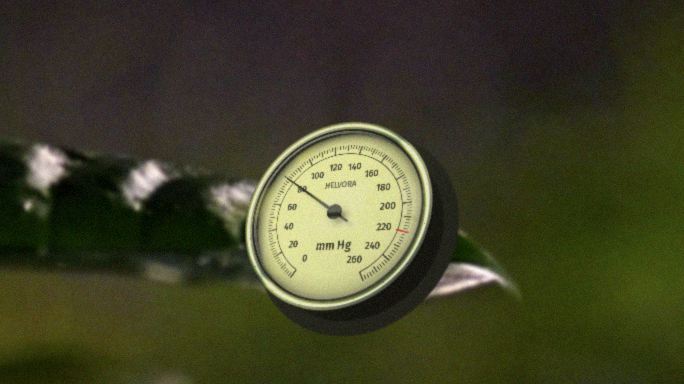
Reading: 80 mmHg
